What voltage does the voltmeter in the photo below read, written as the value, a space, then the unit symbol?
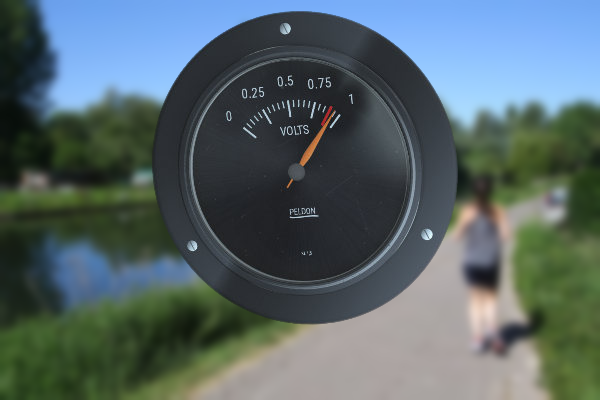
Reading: 0.95 V
